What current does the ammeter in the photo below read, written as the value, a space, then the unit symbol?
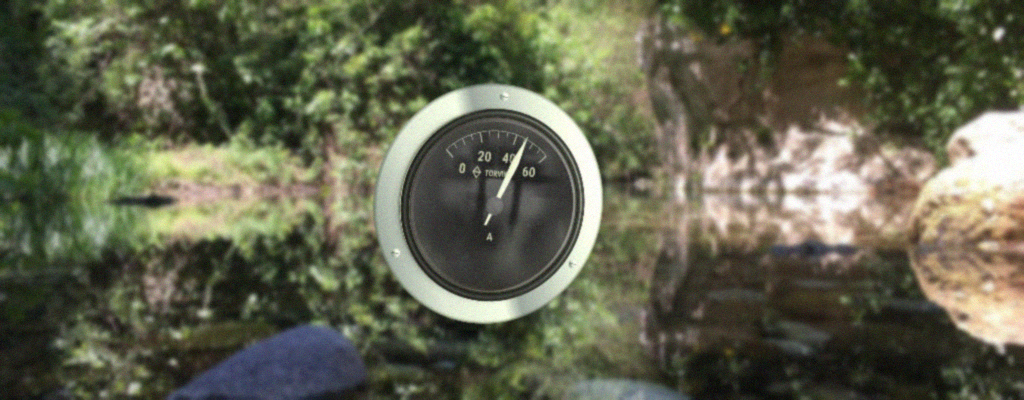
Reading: 45 A
